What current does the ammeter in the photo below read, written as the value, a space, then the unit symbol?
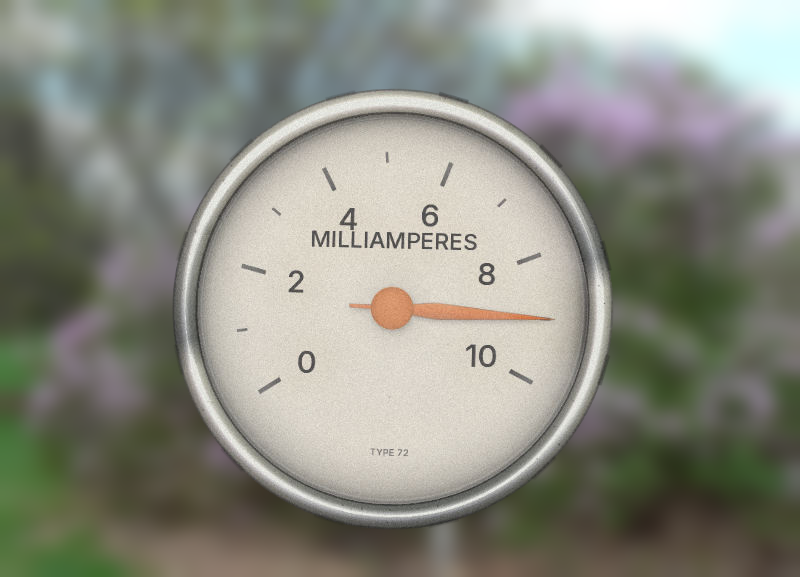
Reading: 9 mA
